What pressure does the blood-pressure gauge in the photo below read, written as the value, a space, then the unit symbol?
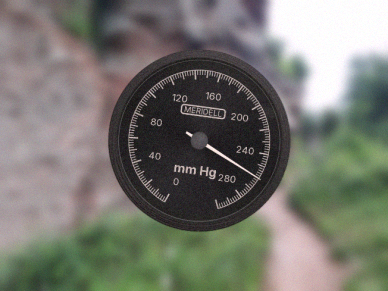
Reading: 260 mmHg
